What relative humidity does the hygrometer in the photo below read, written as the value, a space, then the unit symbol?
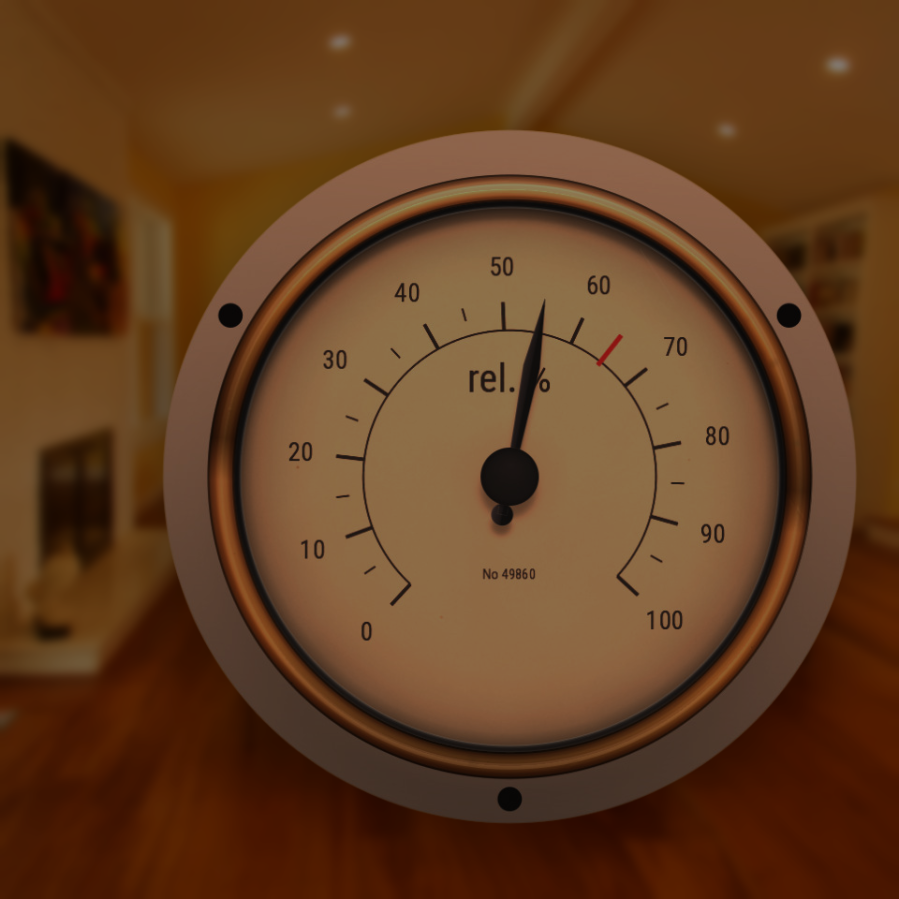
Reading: 55 %
